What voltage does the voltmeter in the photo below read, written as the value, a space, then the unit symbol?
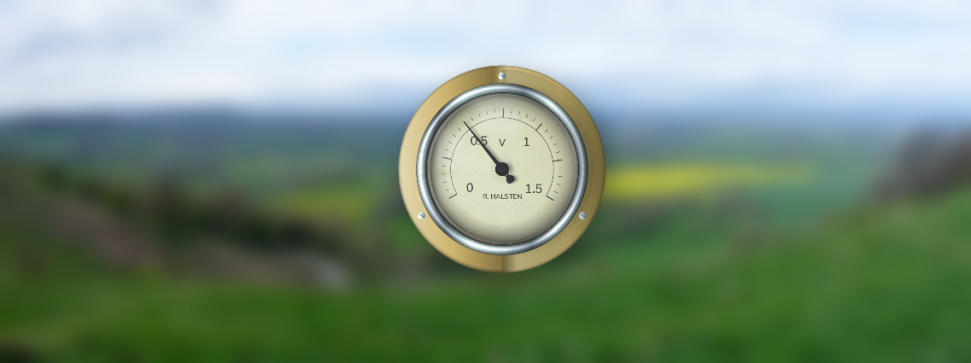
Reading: 0.5 V
